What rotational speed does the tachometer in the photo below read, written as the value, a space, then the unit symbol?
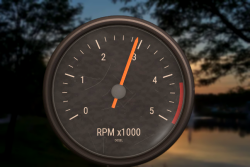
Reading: 2900 rpm
